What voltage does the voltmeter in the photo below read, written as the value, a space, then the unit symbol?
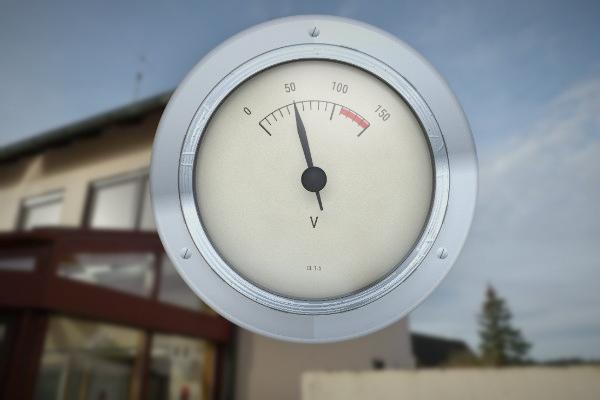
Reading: 50 V
